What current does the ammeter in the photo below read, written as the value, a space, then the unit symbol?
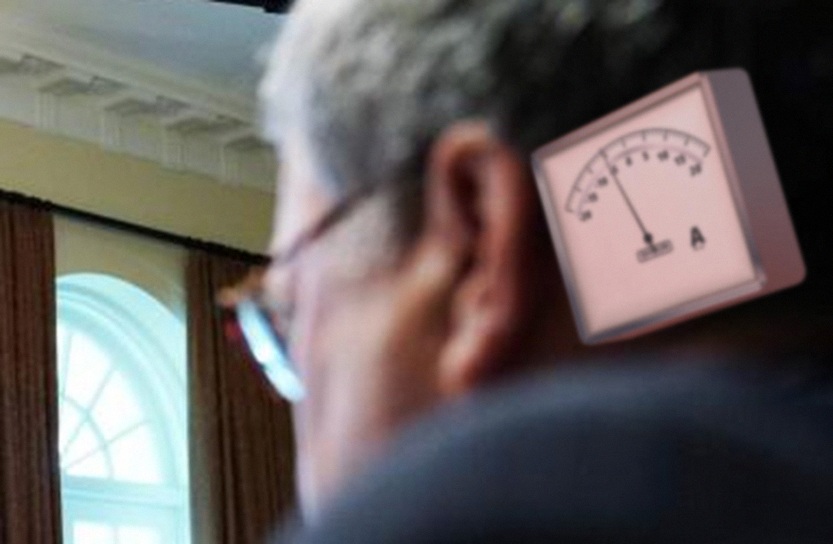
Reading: -5 A
